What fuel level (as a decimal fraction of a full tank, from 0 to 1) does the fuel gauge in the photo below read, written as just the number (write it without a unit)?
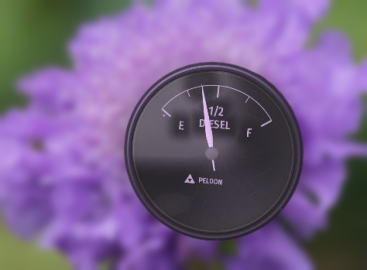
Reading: 0.375
